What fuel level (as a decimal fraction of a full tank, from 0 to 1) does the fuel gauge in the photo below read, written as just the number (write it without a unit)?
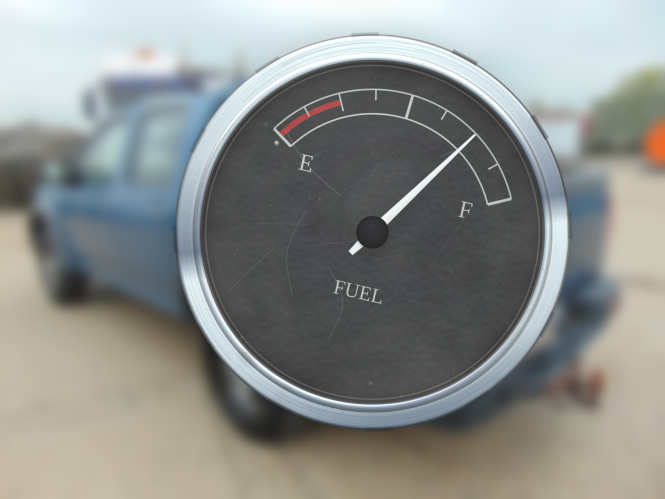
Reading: 0.75
